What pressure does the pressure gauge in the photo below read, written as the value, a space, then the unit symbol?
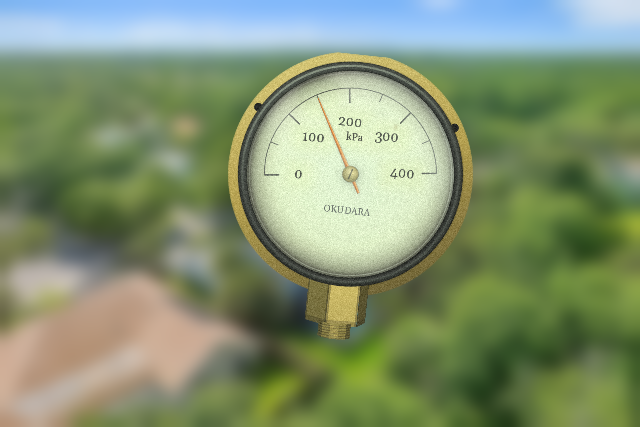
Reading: 150 kPa
